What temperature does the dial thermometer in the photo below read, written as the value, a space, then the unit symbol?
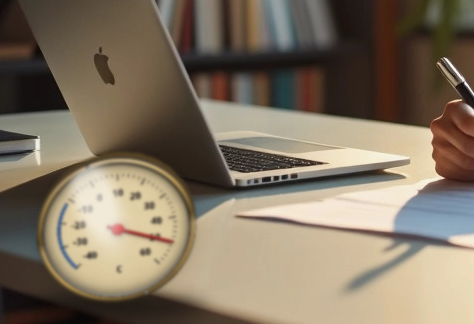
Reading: 50 °C
